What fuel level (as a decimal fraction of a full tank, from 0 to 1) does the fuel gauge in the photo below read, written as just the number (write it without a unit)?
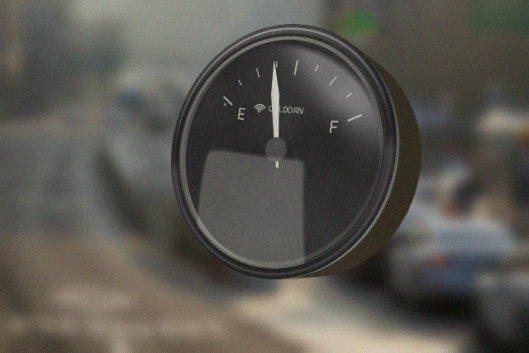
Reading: 0.375
